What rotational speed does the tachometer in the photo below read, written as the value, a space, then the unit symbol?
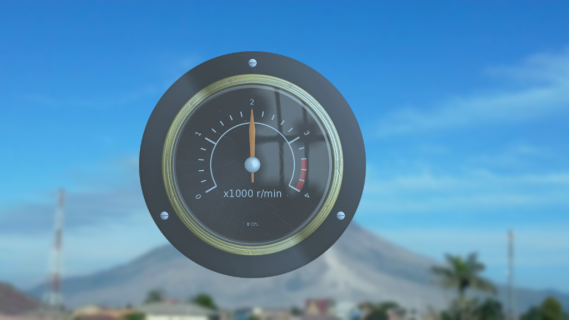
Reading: 2000 rpm
